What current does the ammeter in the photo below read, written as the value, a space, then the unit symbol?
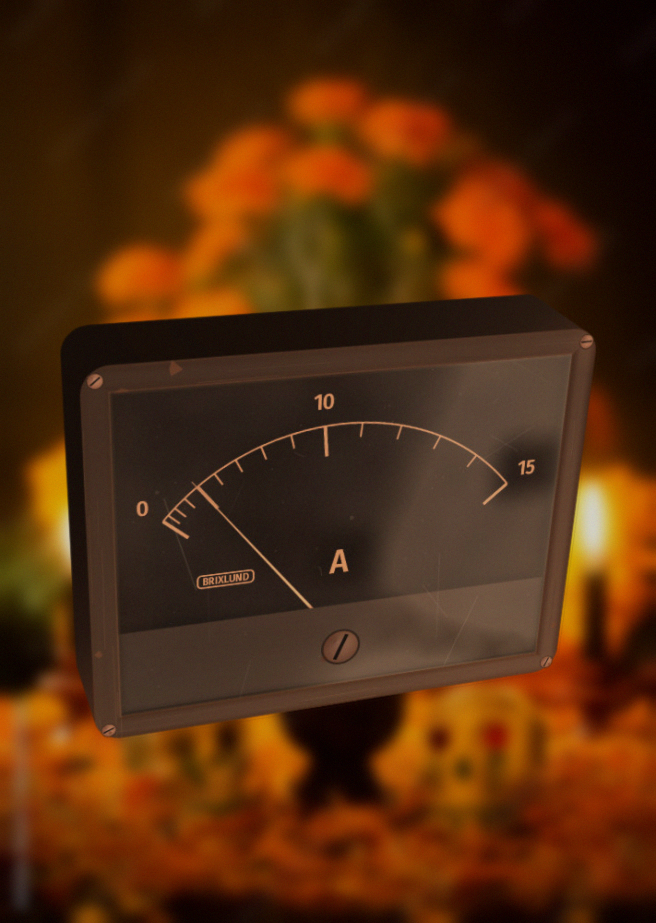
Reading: 5 A
